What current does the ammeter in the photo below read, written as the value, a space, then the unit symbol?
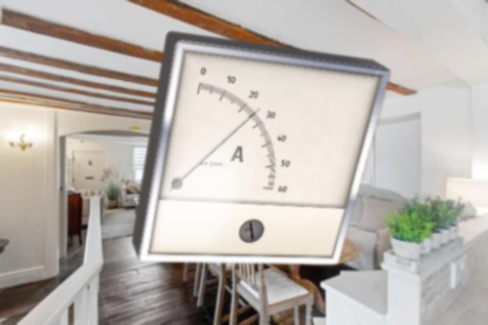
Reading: 25 A
